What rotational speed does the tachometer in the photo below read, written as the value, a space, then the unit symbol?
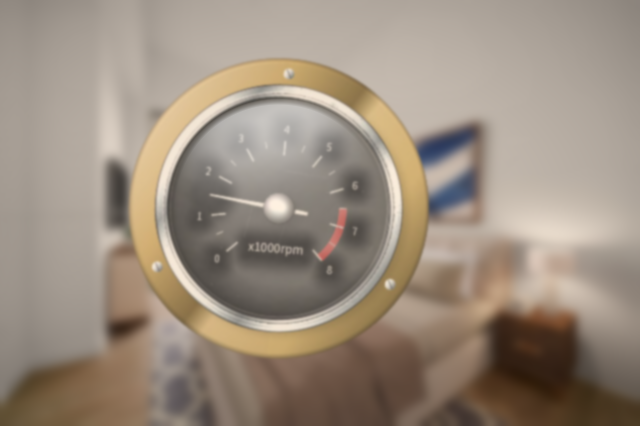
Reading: 1500 rpm
